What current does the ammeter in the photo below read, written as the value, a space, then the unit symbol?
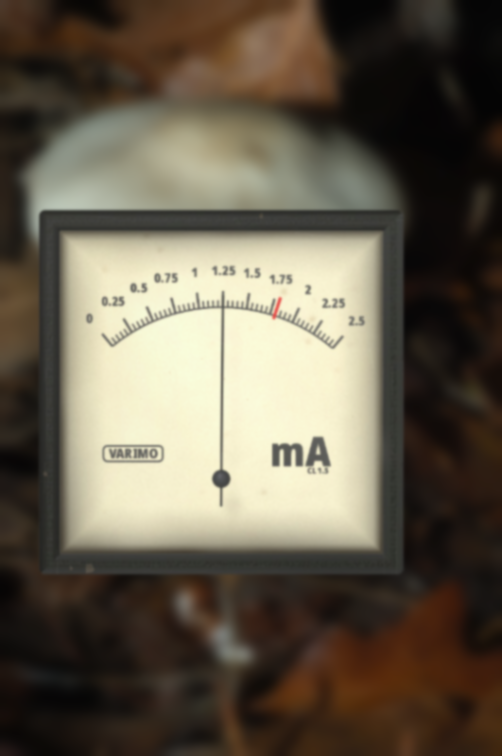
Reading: 1.25 mA
